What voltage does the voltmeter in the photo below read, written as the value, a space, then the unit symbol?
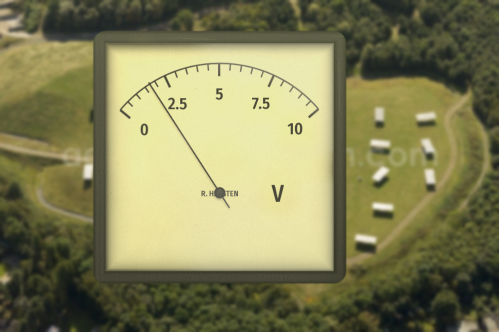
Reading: 1.75 V
